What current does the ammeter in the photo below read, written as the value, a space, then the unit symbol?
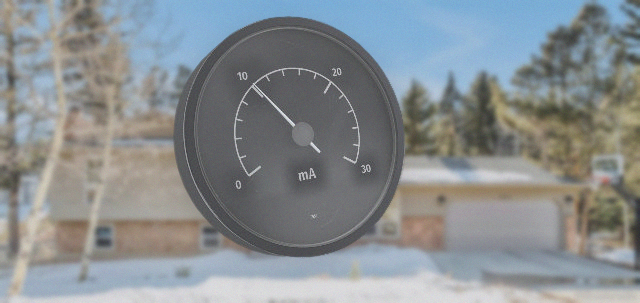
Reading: 10 mA
